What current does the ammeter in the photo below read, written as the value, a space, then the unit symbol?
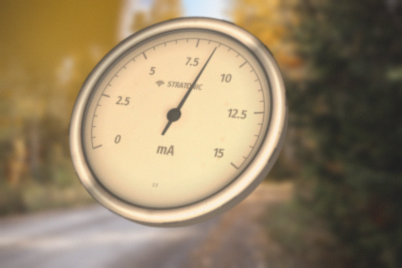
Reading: 8.5 mA
